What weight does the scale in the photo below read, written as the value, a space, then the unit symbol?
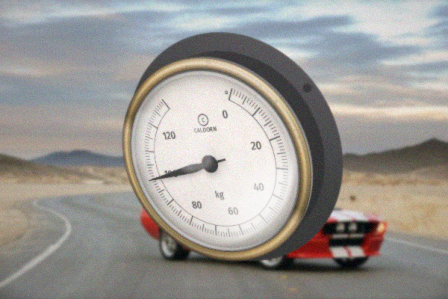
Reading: 100 kg
